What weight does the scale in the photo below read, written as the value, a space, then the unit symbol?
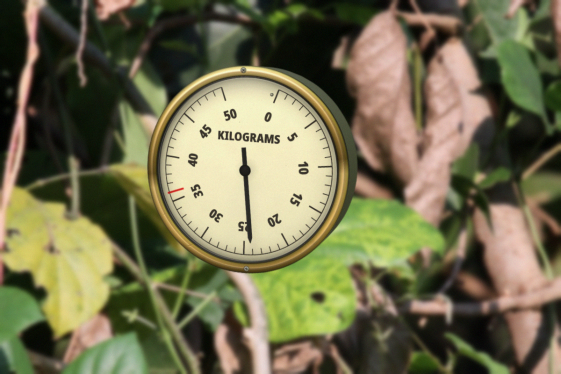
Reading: 24 kg
